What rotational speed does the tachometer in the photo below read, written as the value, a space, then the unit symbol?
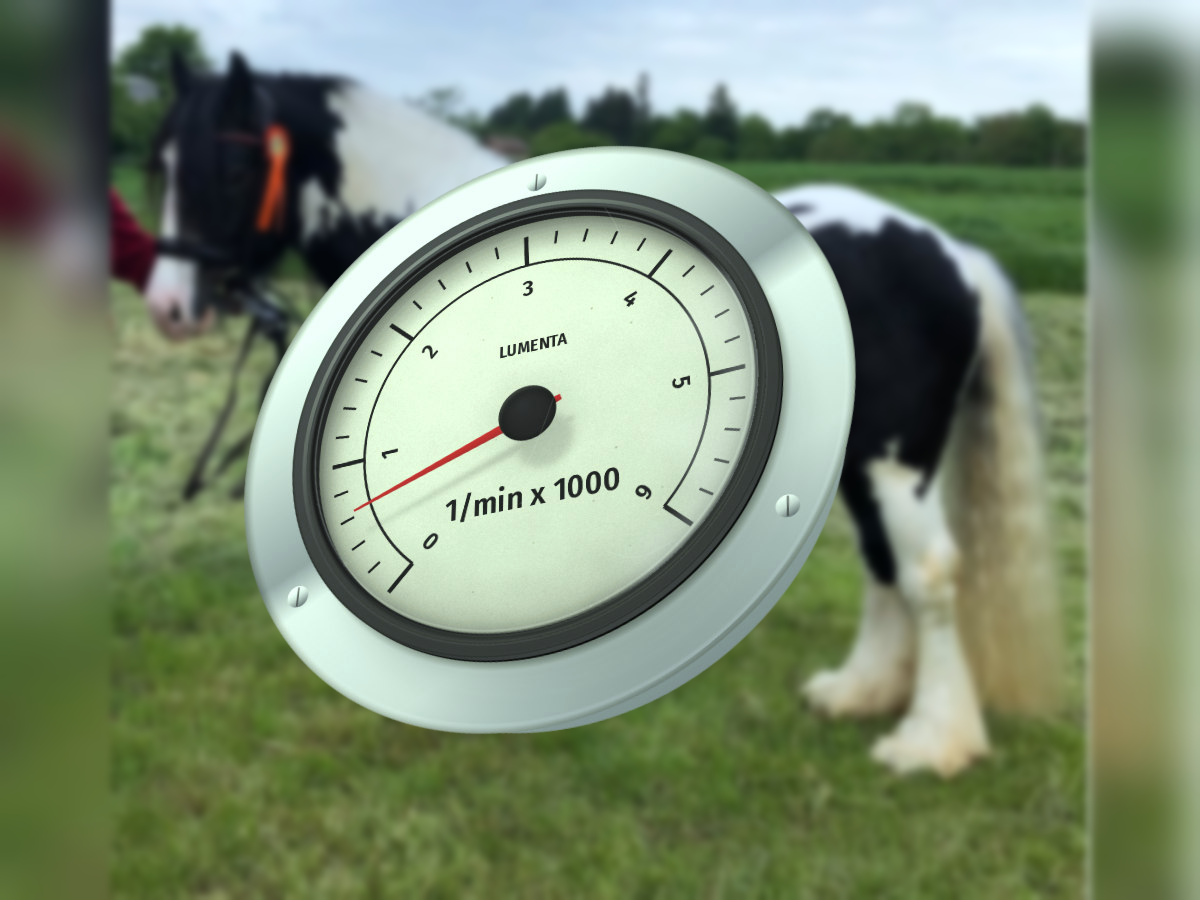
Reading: 600 rpm
